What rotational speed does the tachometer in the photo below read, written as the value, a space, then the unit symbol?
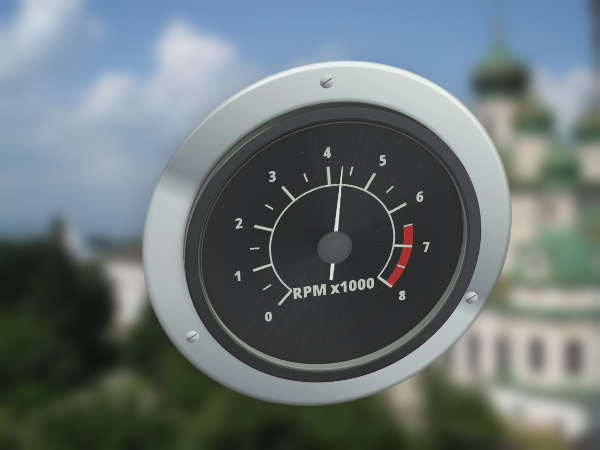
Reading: 4250 rpm
